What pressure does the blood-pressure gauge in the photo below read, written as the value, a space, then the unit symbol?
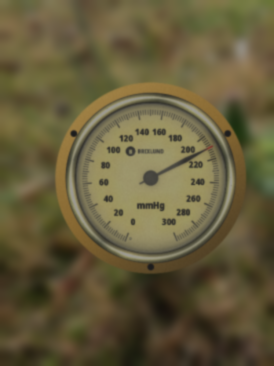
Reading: 210 mmHg
